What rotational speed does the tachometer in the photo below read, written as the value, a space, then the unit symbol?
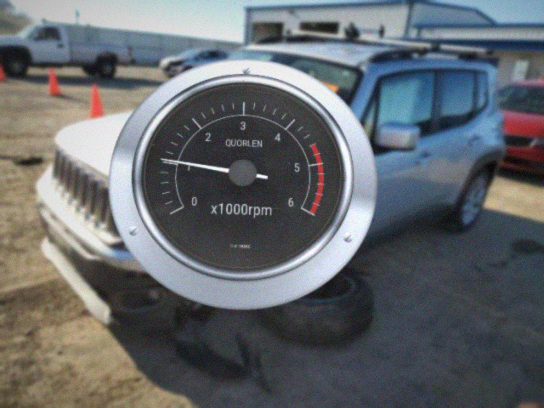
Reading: 1000 rpm
